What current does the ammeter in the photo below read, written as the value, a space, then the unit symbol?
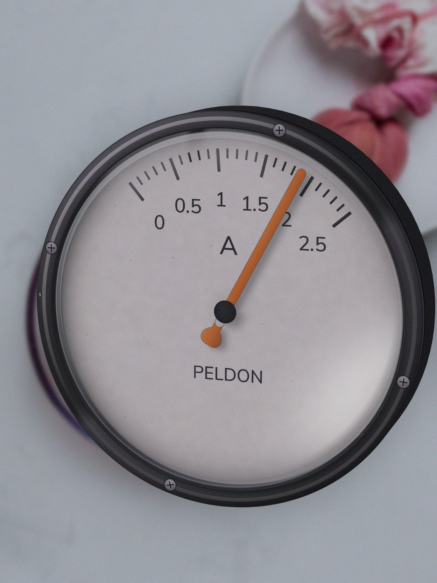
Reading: 1.9 A
